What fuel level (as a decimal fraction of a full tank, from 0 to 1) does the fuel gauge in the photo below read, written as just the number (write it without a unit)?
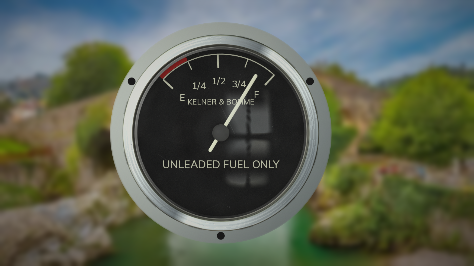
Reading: 0.875
